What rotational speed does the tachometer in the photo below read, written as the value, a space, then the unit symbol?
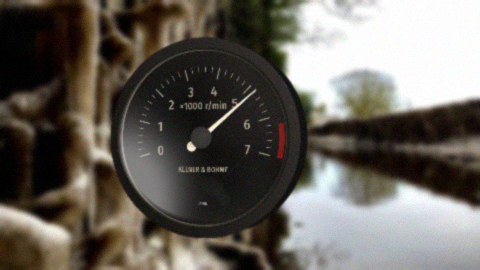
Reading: 5200 rpm
